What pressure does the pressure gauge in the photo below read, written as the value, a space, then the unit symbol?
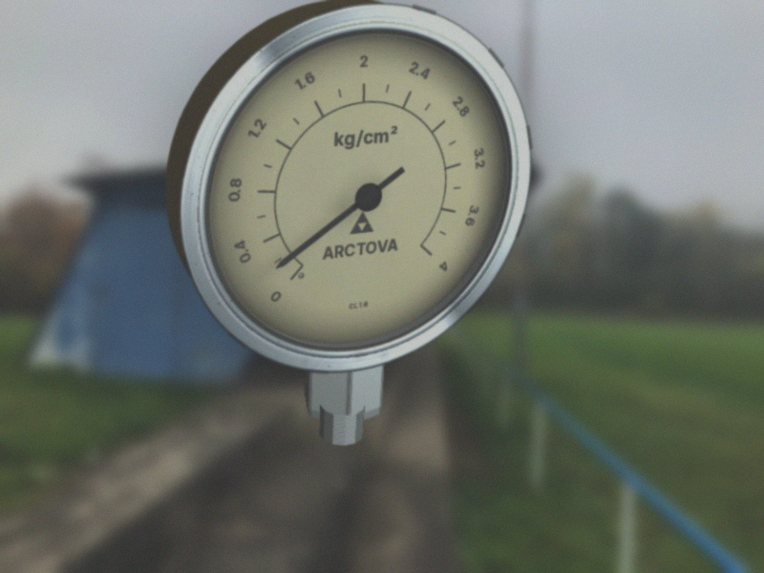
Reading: 0.2 kg/cm²
